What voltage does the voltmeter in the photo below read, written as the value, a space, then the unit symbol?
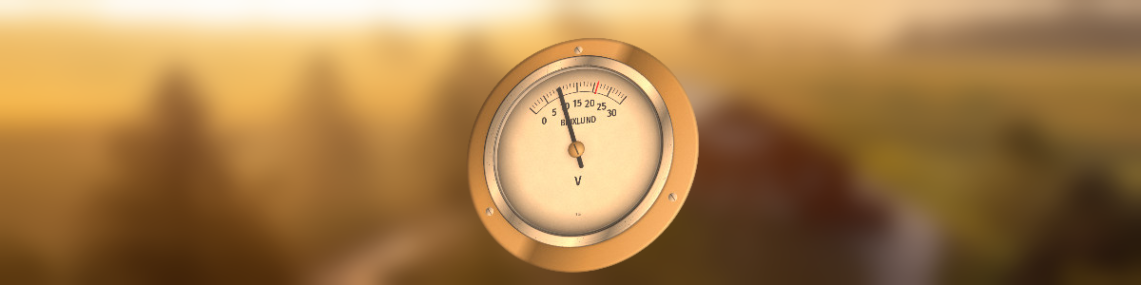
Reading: 10 V
